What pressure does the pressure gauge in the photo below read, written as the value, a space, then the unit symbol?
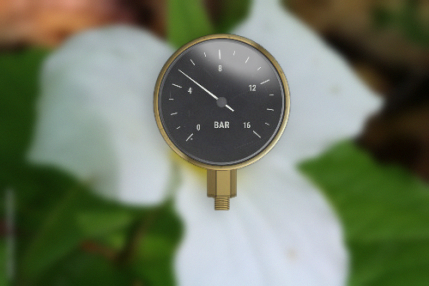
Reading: 5 bar
